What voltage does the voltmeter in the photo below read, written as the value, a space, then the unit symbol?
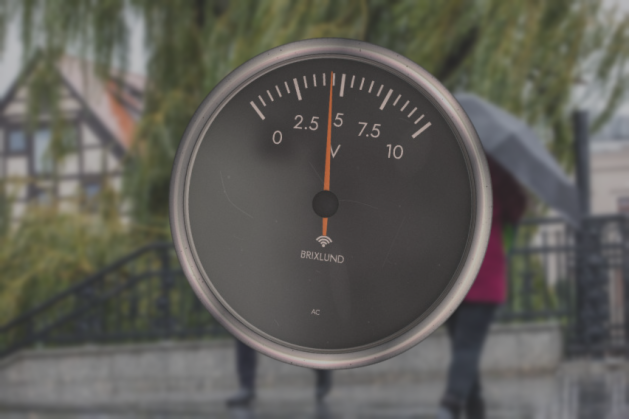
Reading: 4.5 V
